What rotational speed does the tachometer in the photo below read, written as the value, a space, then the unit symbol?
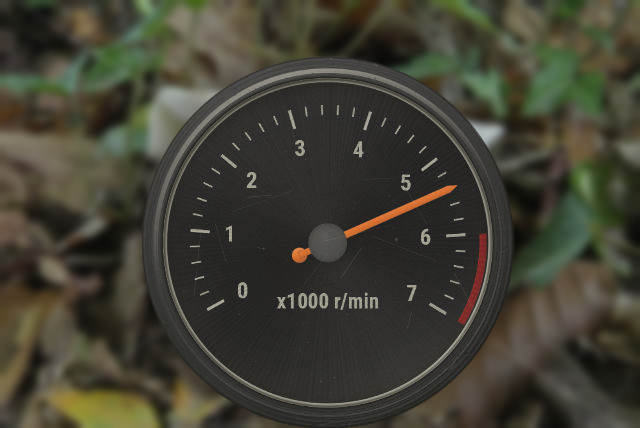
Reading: 5400 rpm
